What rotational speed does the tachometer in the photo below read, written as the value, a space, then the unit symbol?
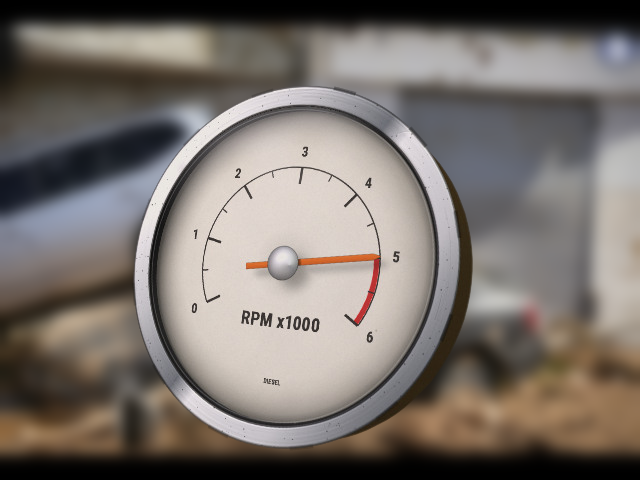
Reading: 5000 rpm
